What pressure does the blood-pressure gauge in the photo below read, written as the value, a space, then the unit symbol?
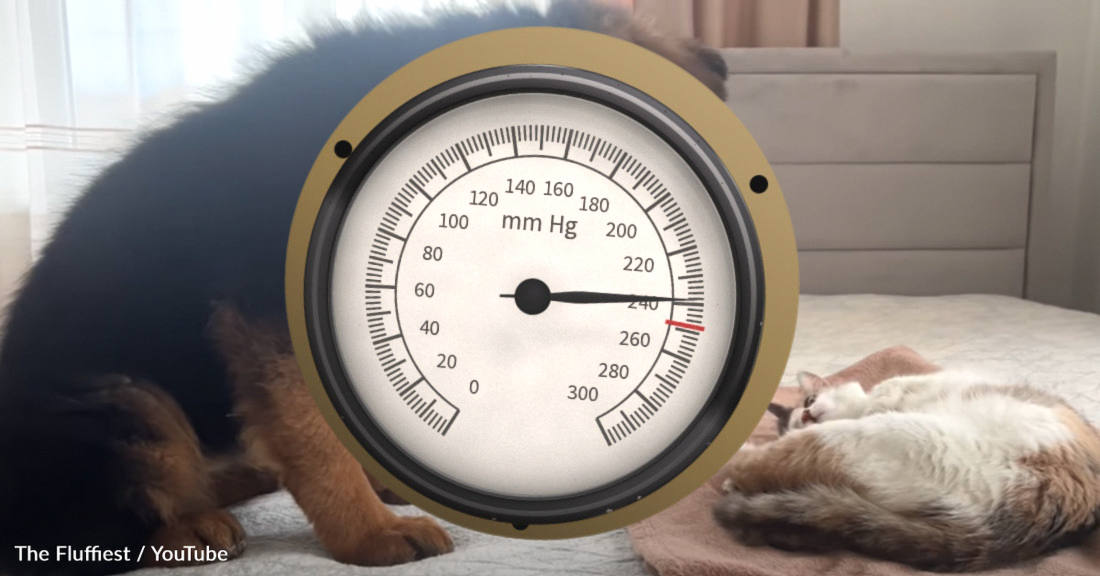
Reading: 238 mmHg
